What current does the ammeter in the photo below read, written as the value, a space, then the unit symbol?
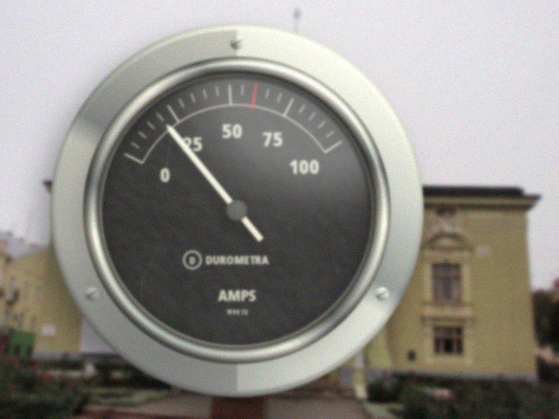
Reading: 20 A
